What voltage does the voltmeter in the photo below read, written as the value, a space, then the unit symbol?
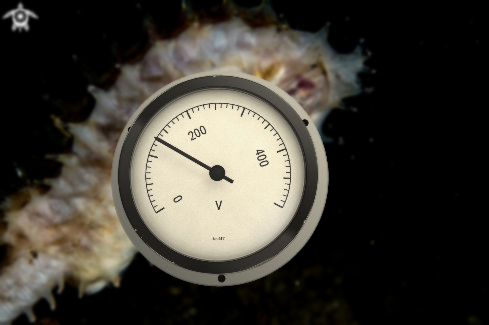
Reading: 130 V
